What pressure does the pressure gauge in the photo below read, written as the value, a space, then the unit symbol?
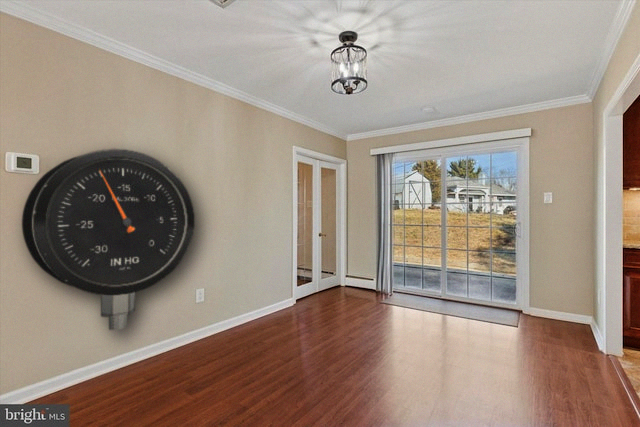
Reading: -17.5 inHg
